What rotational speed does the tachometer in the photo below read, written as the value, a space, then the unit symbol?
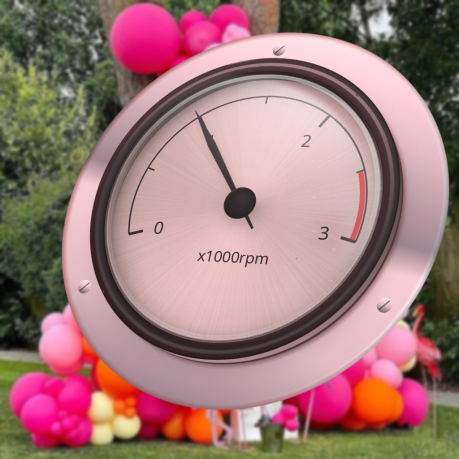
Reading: 1000 rpm
